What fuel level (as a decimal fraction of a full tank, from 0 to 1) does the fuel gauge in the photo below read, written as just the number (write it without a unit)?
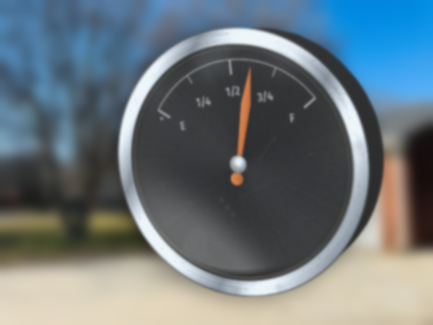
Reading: 0.625
